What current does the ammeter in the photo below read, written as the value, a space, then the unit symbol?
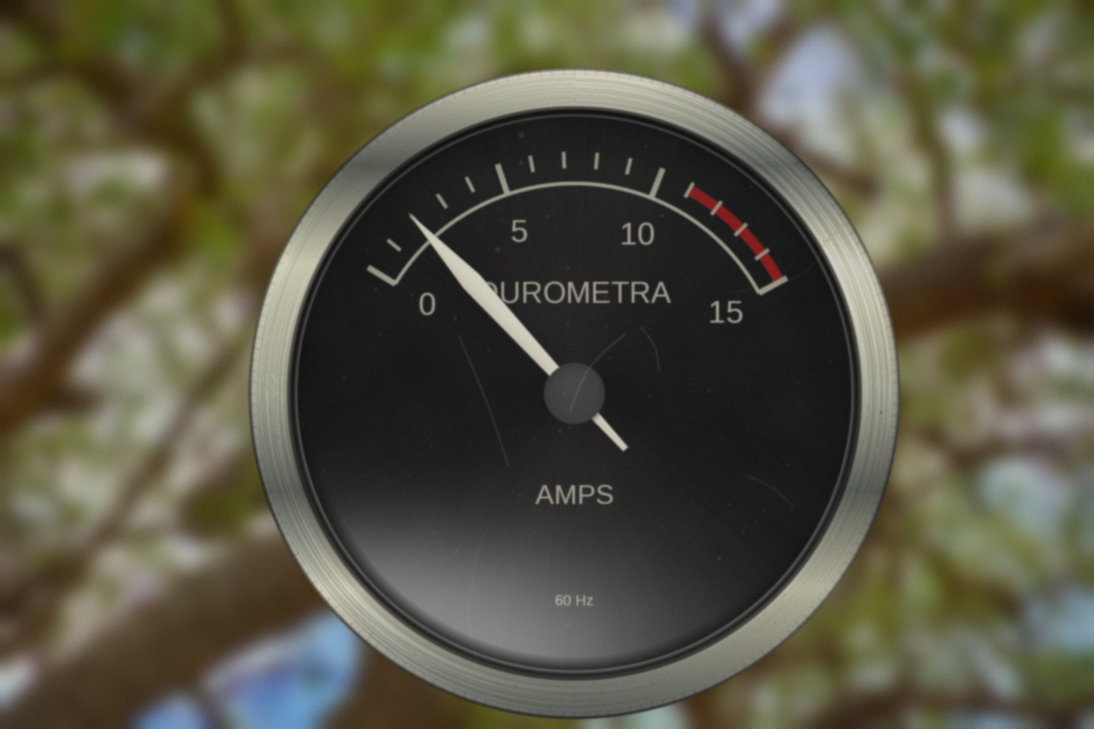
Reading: 2 A
